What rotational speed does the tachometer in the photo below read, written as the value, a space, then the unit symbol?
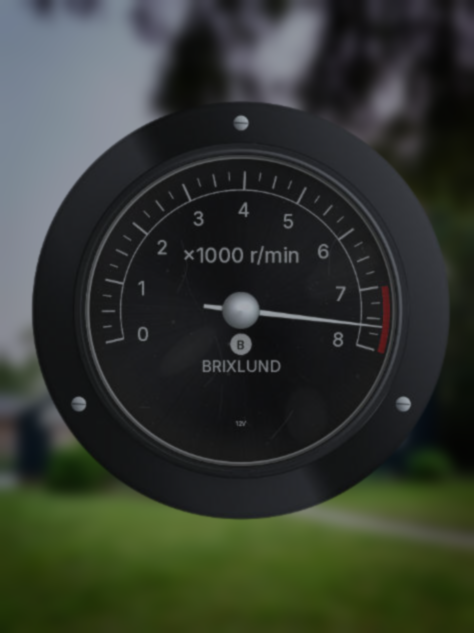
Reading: 7625 rpm
